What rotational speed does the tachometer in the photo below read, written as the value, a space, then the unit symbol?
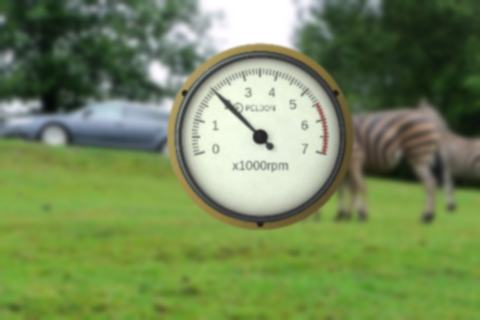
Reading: 2000 rpm
